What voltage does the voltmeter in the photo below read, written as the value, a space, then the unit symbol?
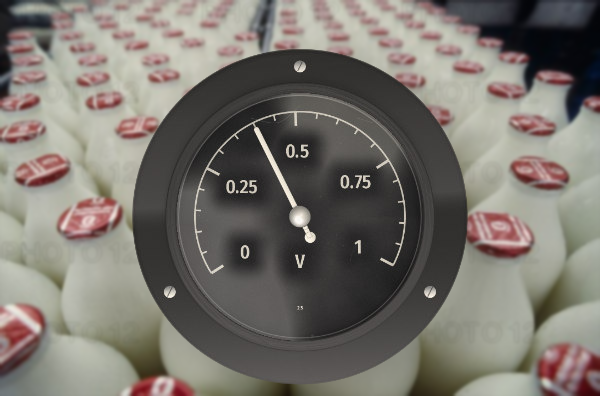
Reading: 0.4 V
